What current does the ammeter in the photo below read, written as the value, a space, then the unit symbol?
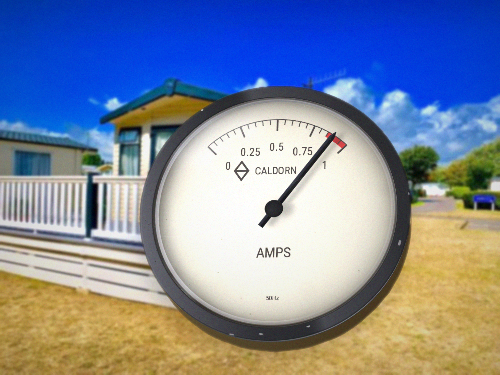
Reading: 0.9 A
